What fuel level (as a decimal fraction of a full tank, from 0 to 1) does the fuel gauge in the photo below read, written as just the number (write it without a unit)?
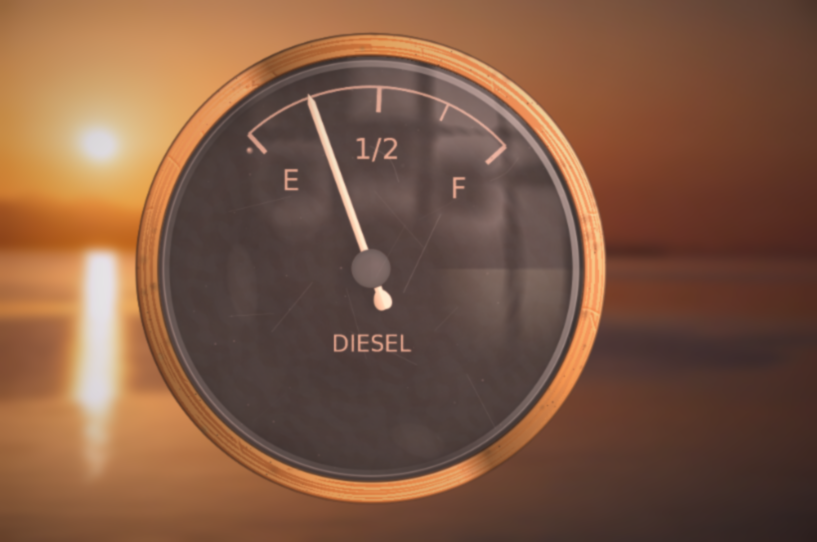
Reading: 0.25
